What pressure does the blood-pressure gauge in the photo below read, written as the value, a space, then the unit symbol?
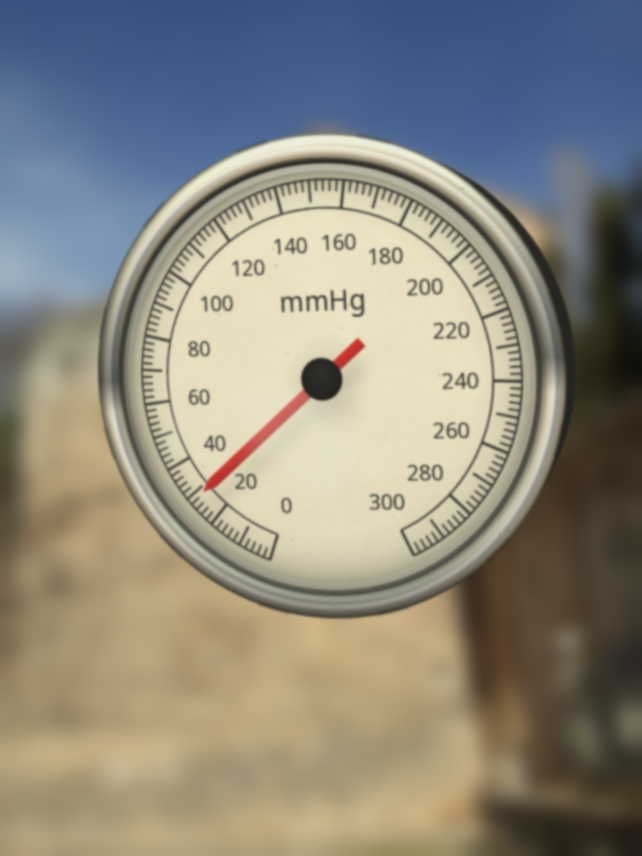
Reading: 28 mmHg
